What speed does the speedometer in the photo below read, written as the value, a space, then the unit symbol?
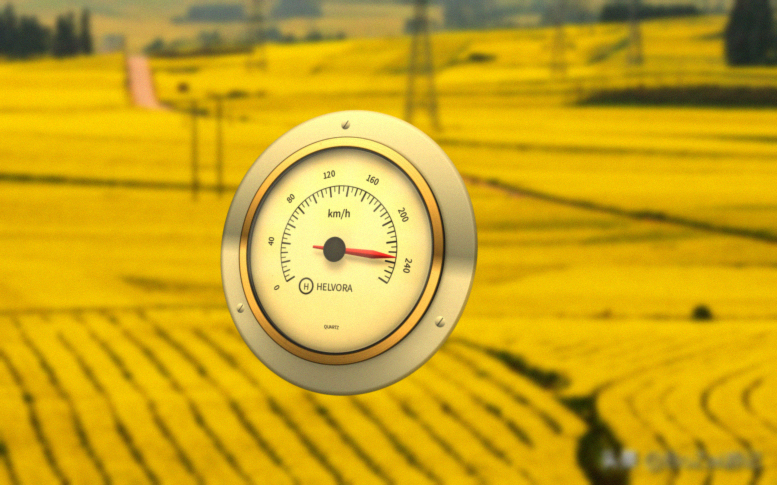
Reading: 235 km/h
